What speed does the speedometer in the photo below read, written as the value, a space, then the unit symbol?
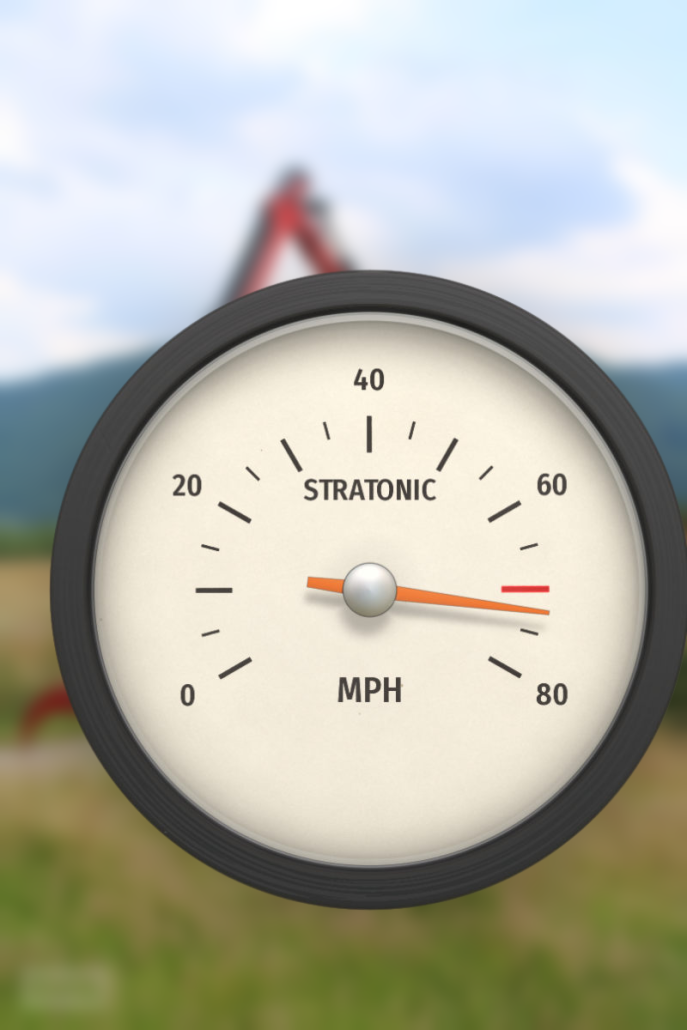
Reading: 72.5 mph
